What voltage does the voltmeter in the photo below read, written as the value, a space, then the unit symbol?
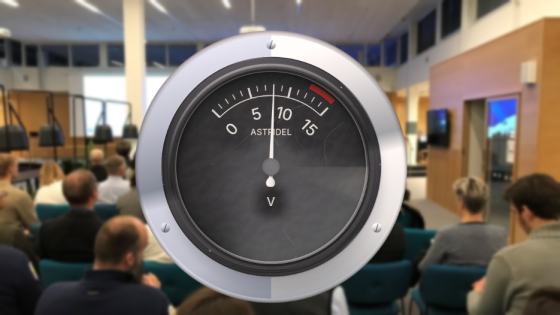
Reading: 8 V
